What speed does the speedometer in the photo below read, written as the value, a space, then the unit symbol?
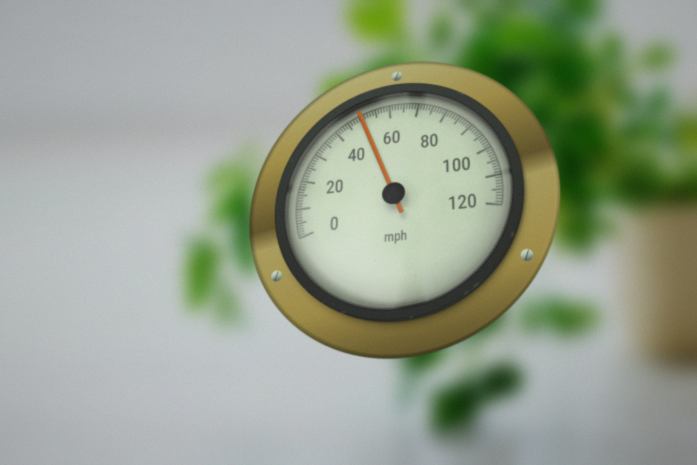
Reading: 50 mph
